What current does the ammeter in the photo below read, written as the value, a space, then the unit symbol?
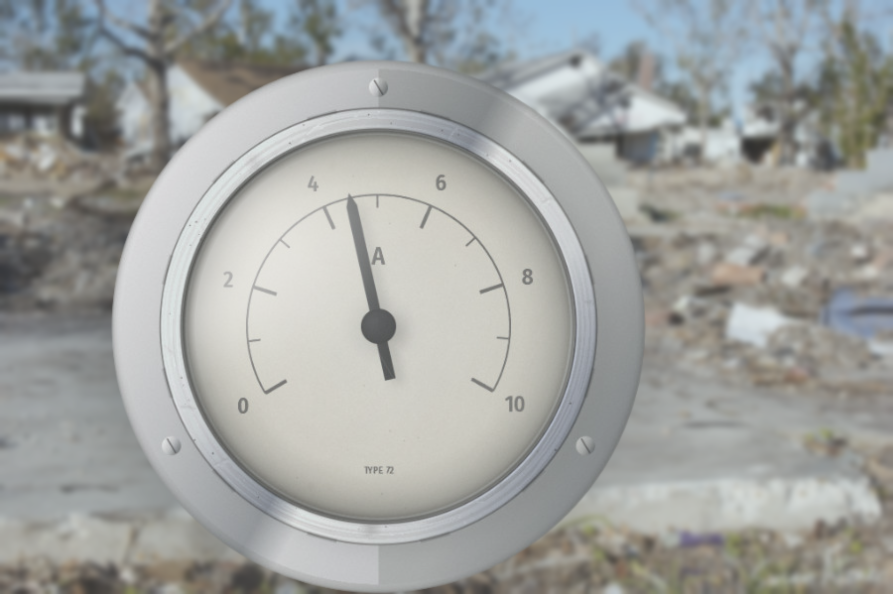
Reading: 4.5 A
